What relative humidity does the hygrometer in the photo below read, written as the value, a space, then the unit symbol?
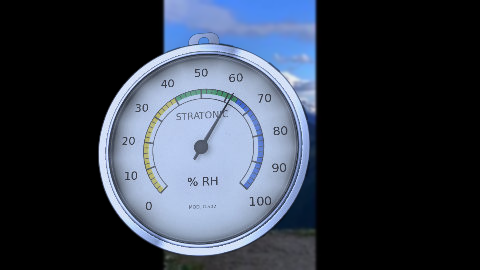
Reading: 62 %
